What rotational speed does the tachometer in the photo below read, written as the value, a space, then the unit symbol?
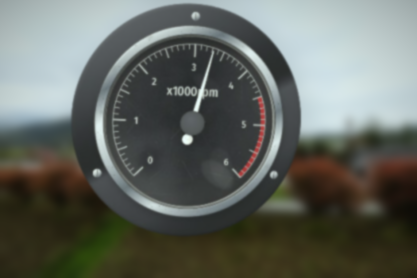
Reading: 3300 rpm
